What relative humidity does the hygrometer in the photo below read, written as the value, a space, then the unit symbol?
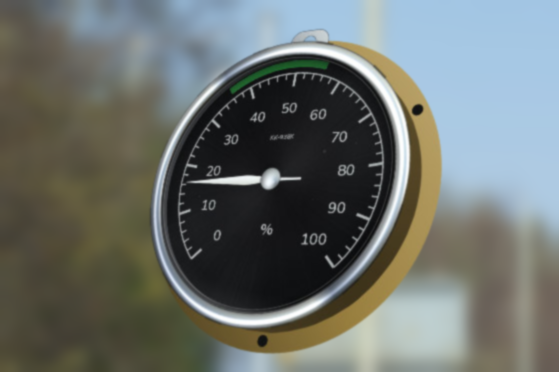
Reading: 16 %
